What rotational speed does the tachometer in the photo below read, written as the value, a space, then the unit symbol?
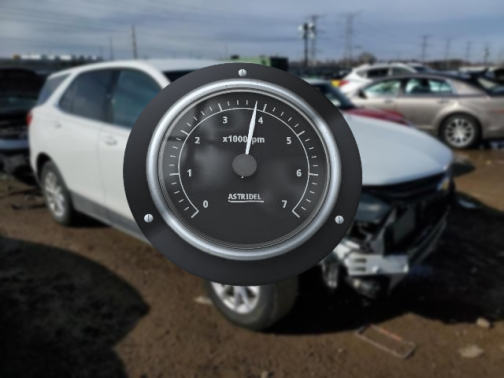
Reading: 3800 rpm
